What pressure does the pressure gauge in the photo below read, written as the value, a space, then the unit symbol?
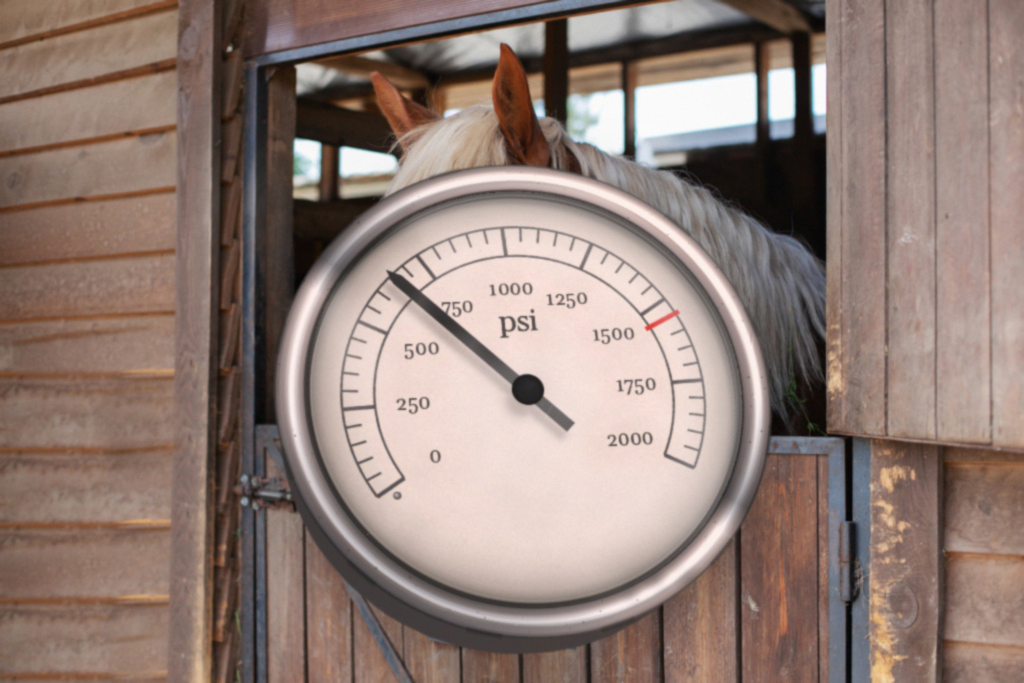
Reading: 650 psi
